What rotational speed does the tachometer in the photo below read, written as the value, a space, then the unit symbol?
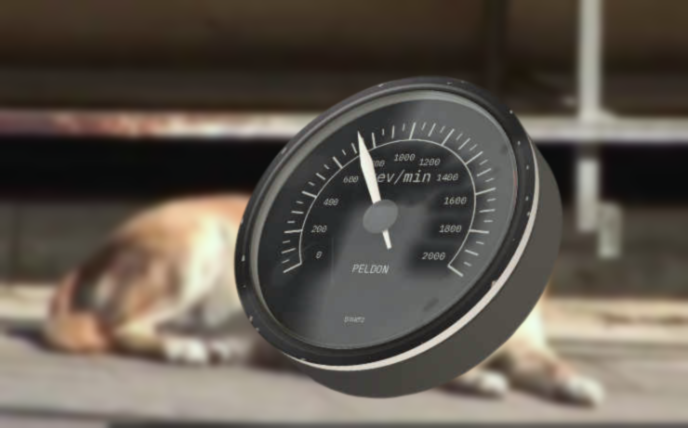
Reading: 750 rpm
